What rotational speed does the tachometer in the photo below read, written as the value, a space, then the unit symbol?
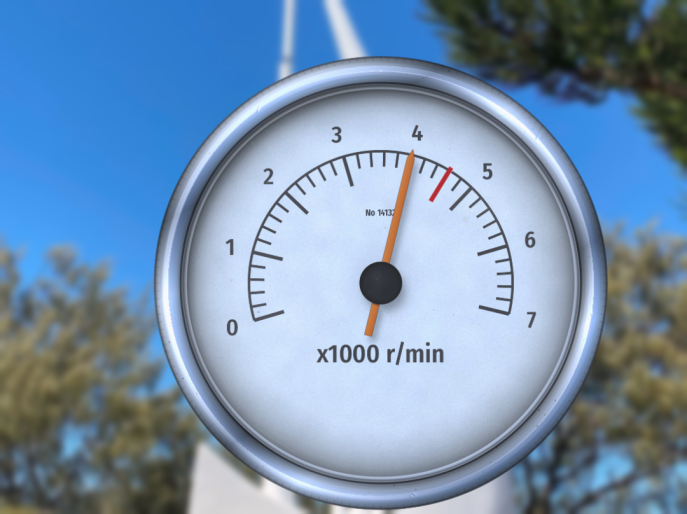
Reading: 4000 rpm
